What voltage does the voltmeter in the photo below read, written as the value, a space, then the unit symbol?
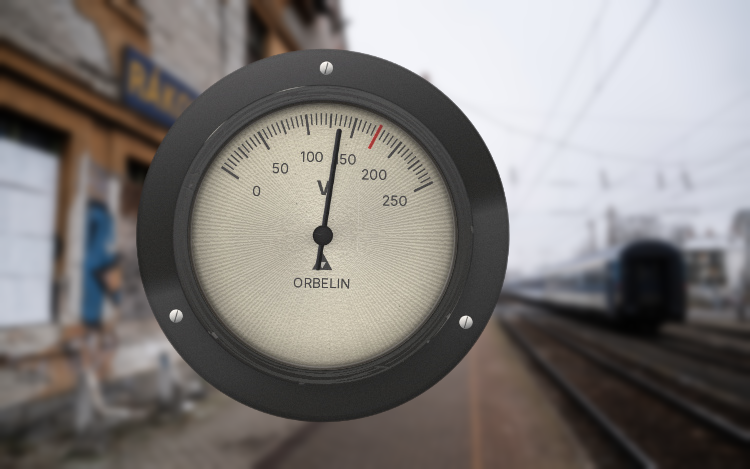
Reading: 135 V
